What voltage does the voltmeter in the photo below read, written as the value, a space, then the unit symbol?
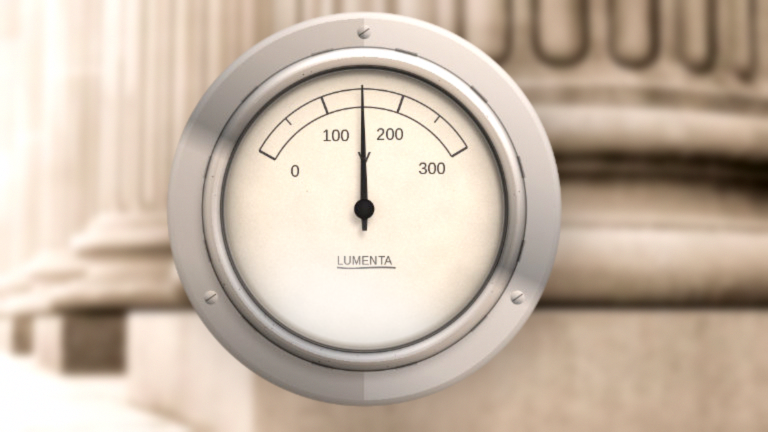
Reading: 150 V
